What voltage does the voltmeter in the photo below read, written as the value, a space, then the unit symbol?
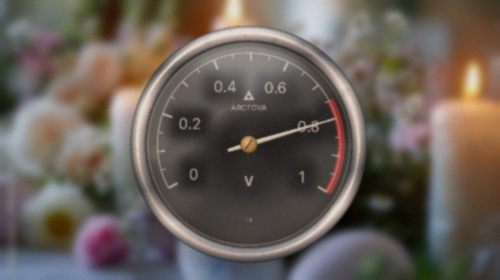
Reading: 0.8 V
